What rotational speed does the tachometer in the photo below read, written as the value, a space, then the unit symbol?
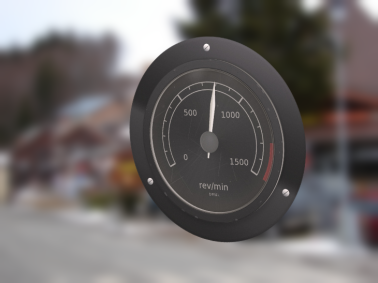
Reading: 800 rpm
